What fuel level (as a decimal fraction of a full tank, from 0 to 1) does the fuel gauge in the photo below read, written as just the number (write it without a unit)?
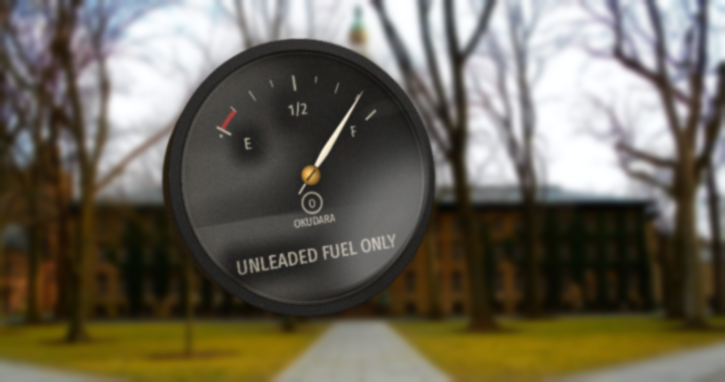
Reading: 0.875
